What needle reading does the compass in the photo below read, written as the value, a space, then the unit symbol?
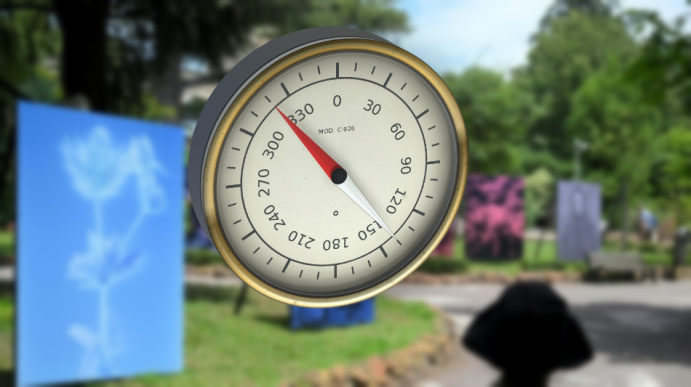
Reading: 320 °
